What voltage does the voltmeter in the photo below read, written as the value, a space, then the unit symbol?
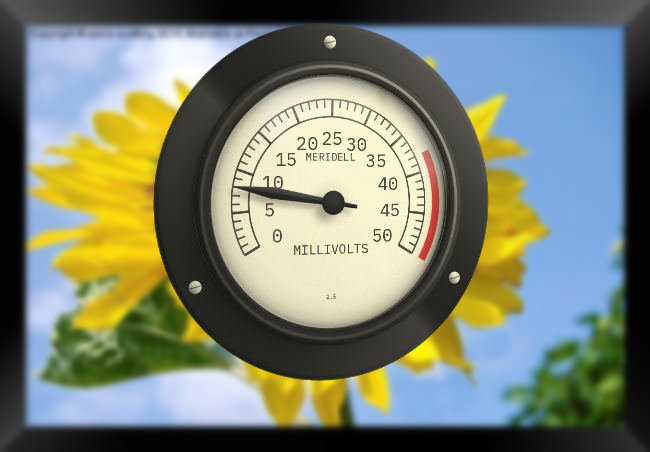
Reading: 8 mV
